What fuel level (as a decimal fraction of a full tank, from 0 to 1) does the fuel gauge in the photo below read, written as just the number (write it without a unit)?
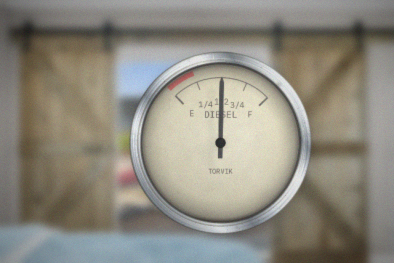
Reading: 0.5
